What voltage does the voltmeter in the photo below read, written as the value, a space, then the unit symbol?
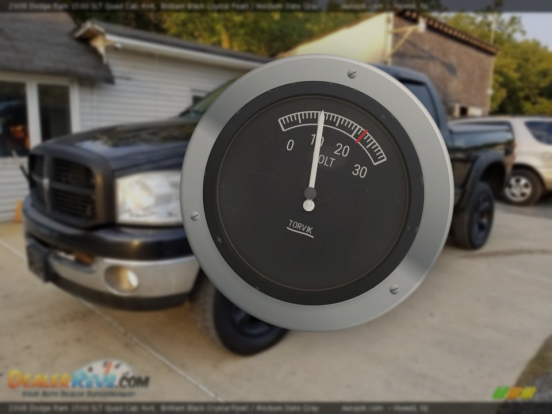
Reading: 11 V
